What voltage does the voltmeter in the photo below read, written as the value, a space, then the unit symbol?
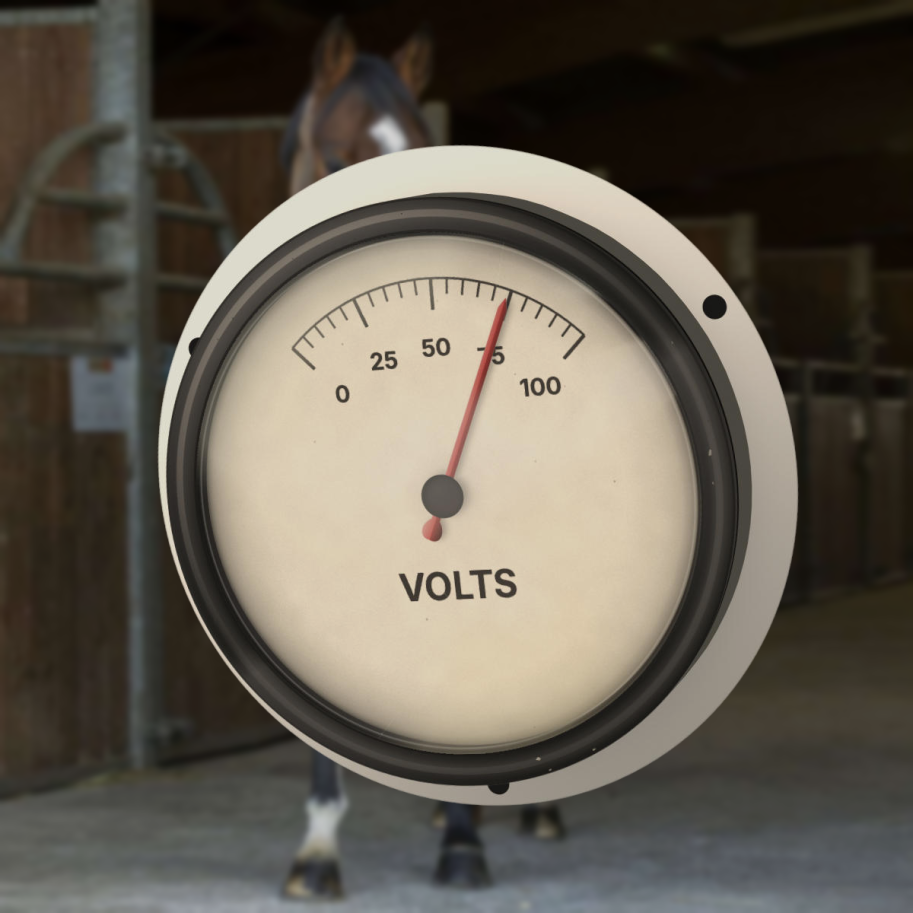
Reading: 75 V
